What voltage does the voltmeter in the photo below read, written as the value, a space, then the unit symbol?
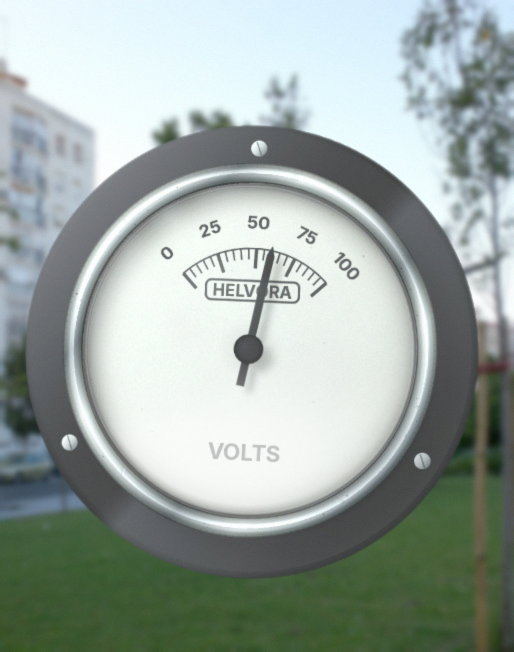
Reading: 60 V
